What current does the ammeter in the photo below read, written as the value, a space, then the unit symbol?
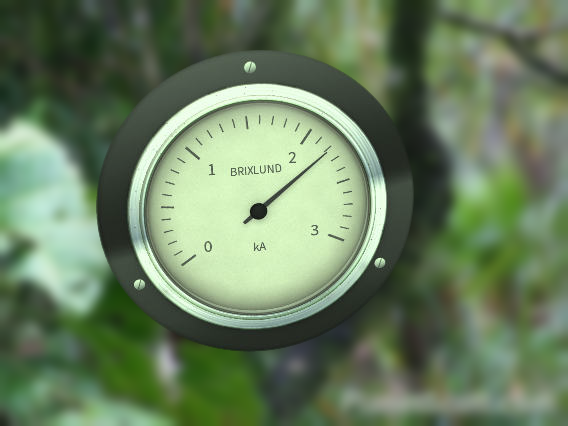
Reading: 2.2 kA
